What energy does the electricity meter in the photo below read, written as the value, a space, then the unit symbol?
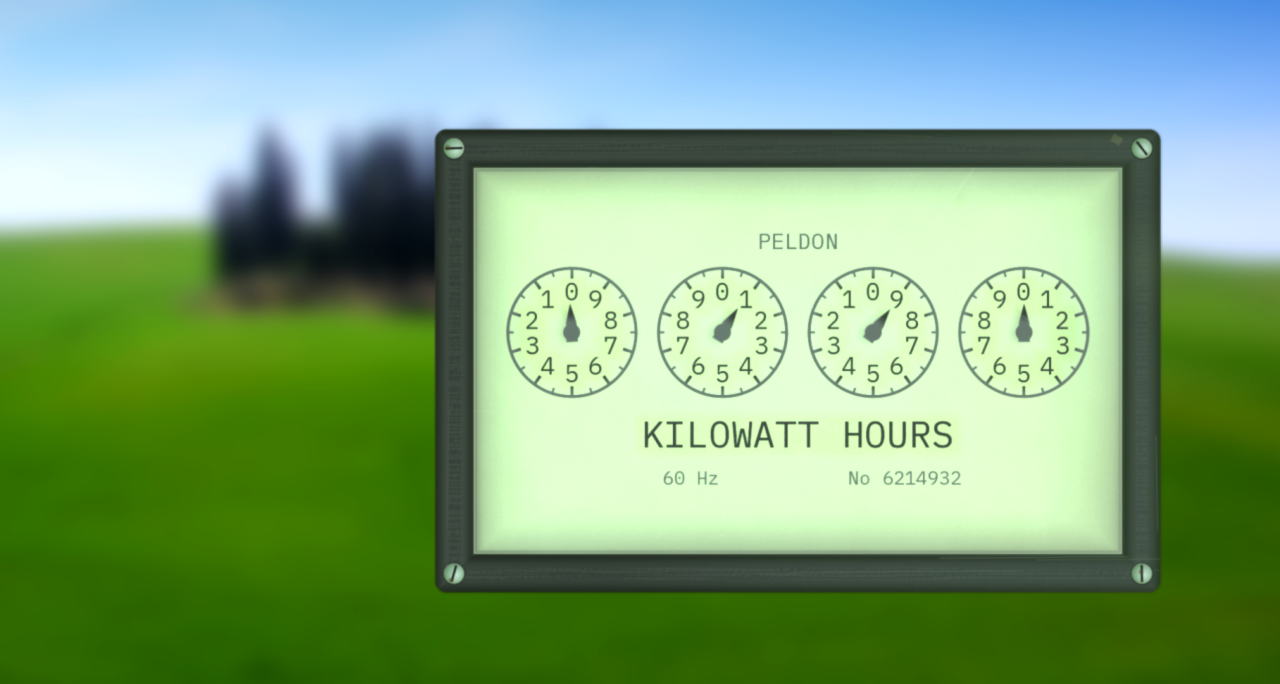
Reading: 90 kWh
